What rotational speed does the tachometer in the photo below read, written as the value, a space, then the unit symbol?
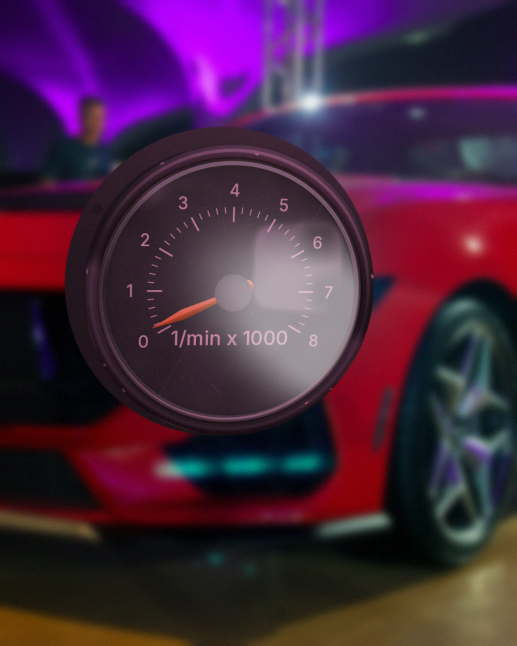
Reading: 200 rpm
